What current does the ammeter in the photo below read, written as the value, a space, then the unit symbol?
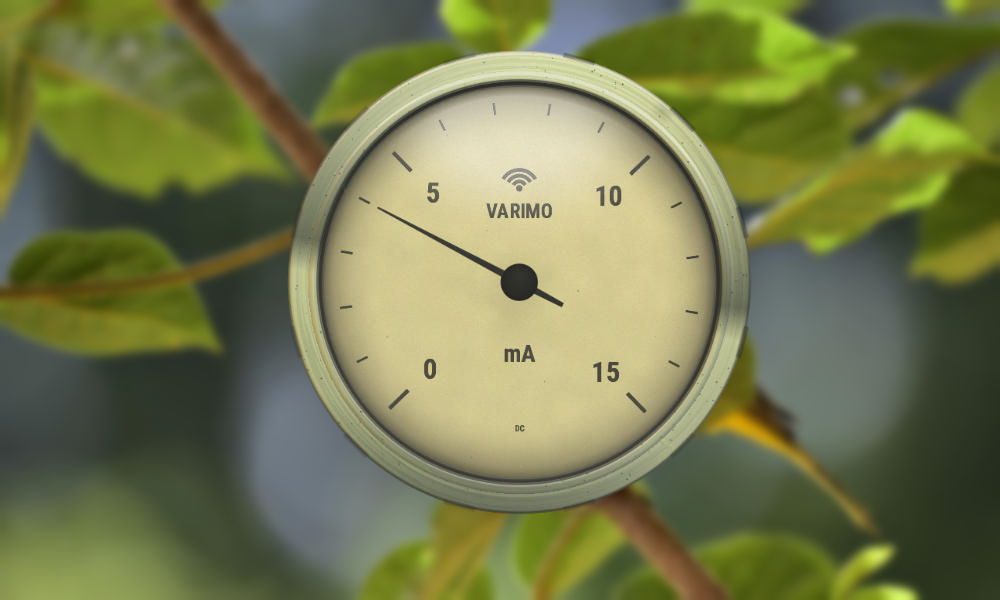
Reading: 4 mA
